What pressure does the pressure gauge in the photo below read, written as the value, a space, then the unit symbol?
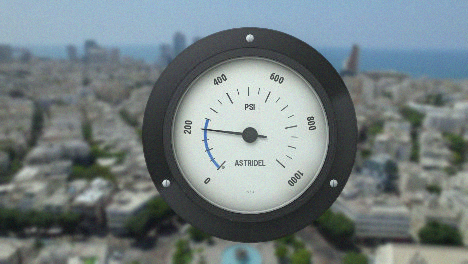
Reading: 200 psi
